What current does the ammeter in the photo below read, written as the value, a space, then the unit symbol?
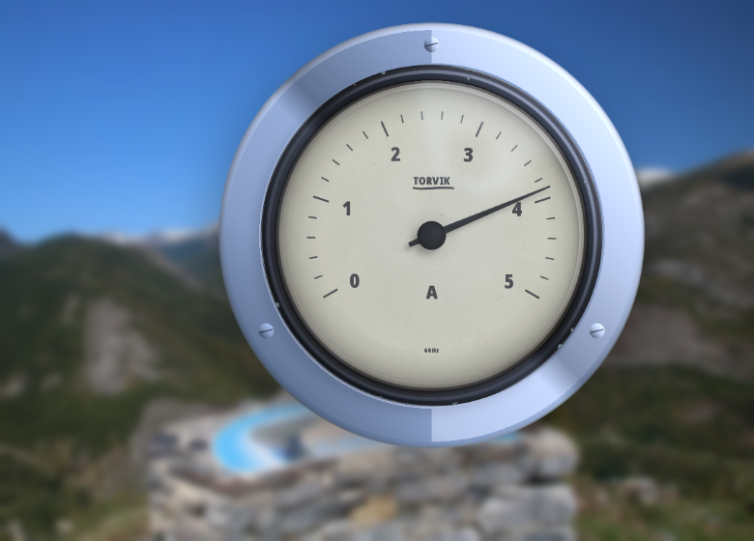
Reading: 3.9 A
